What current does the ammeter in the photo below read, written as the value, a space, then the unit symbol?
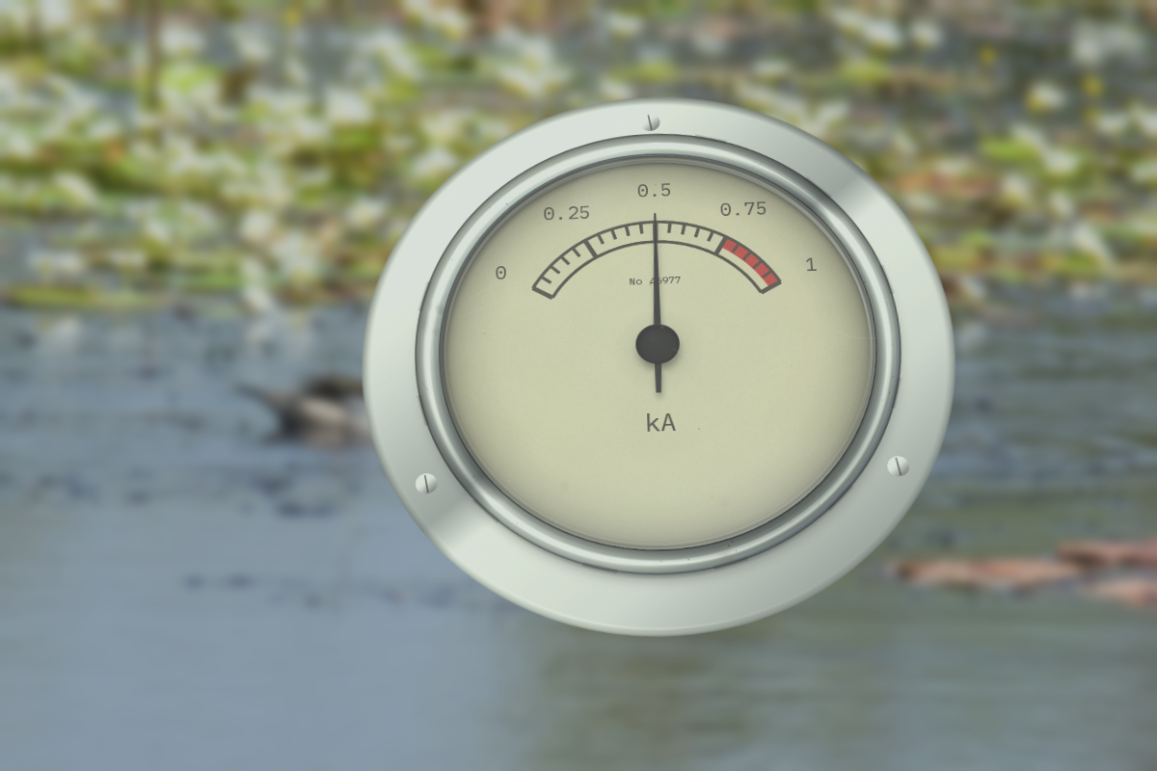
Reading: 0.5 kA
